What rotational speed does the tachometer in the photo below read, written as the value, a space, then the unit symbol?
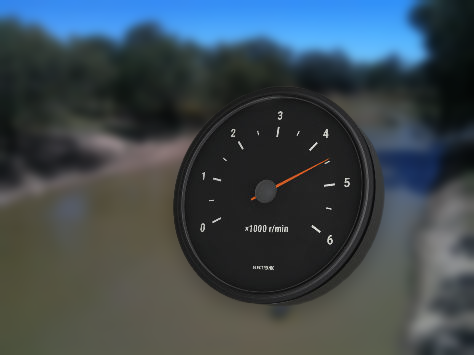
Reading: 4500 rpm
